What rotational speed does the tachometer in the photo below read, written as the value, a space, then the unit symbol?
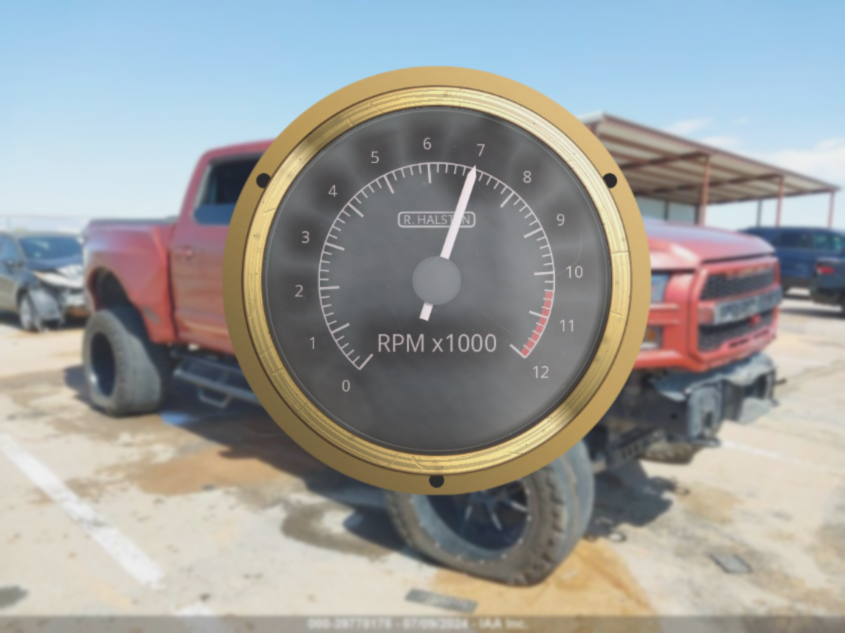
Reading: 7000 rpm
